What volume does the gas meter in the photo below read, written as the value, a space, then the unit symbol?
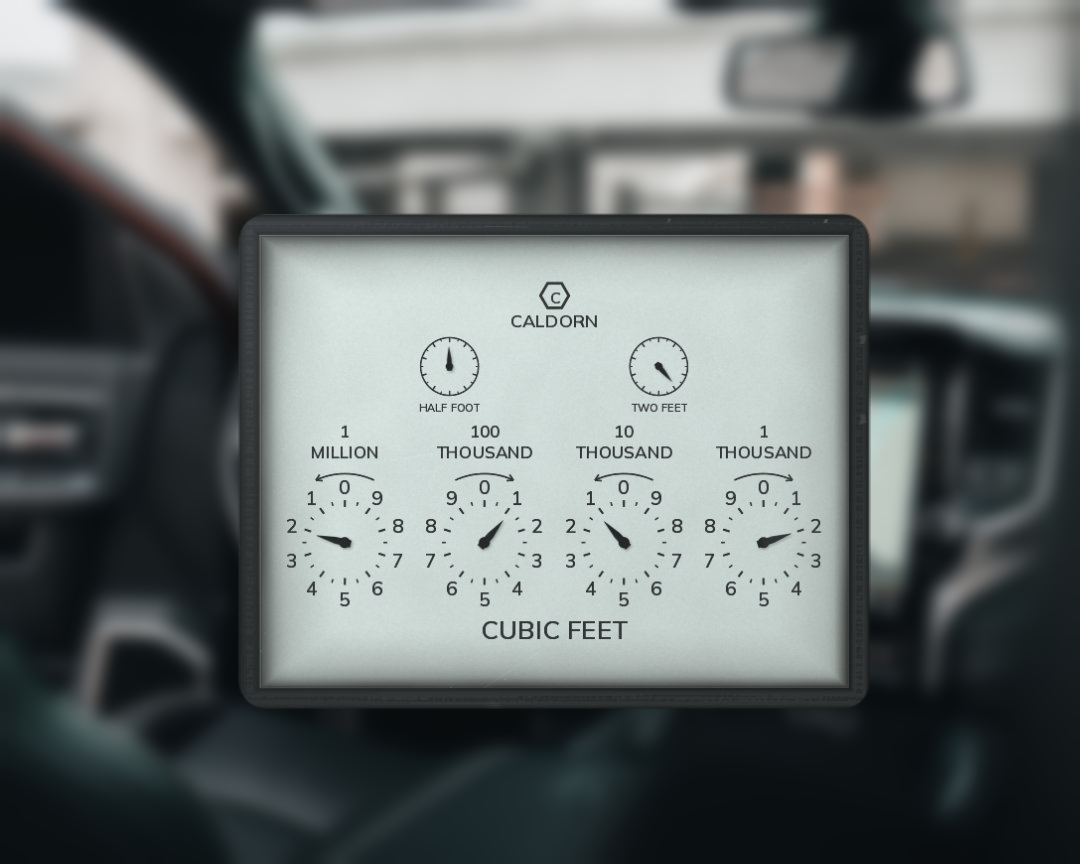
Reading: 211200 ft³
